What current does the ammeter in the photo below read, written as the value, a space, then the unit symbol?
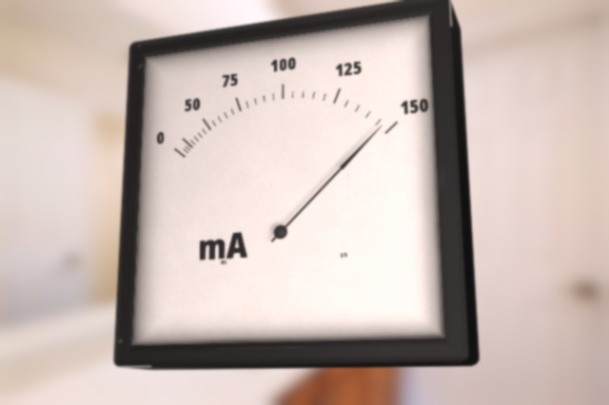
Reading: 147.5 mA
